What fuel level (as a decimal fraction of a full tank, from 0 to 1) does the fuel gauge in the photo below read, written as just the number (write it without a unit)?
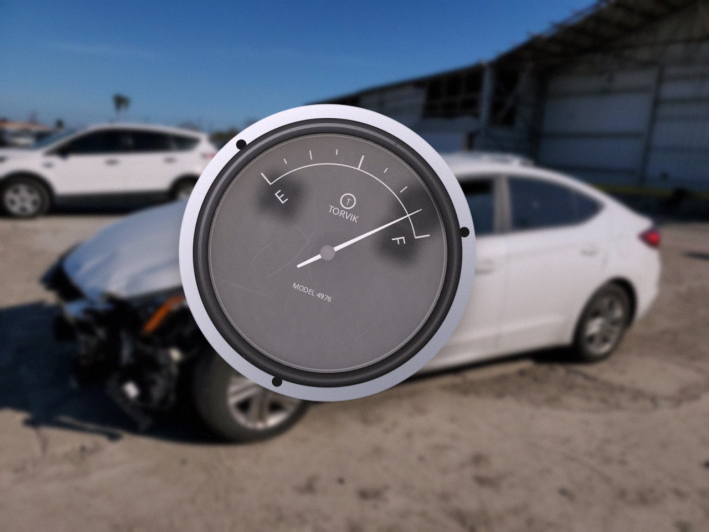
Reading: 0.875
